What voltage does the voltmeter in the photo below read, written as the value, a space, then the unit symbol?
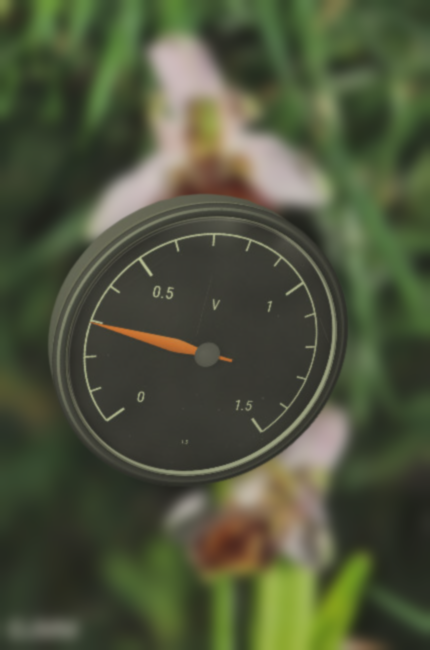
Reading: 0.3 V
